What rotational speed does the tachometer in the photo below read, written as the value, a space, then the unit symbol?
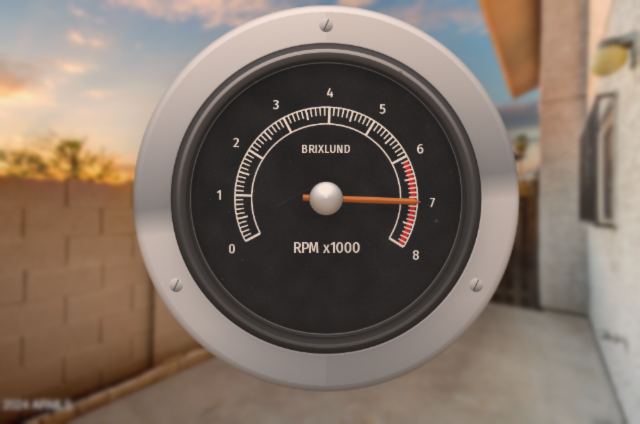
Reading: 7000 rpm
